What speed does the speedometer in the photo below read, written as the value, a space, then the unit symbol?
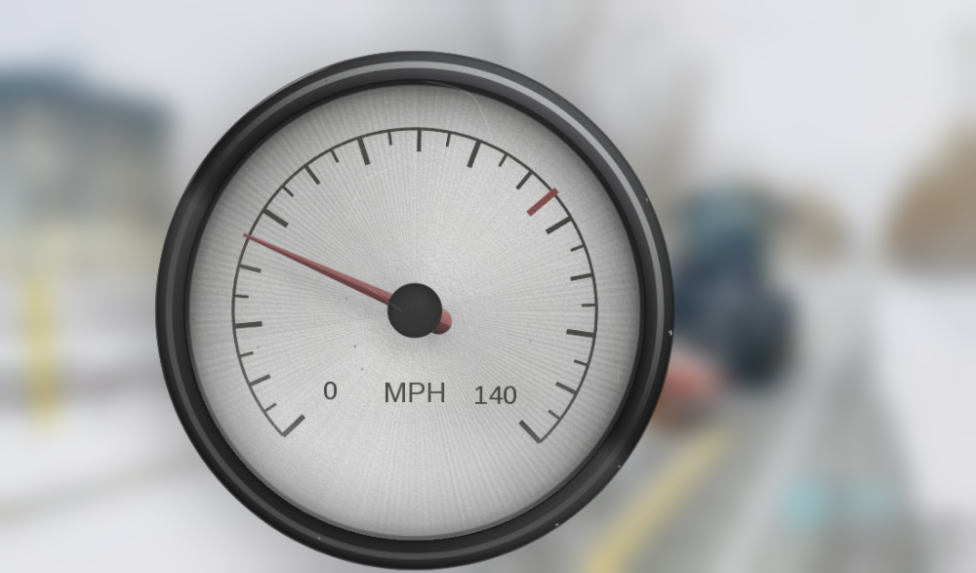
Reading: 35 mph
